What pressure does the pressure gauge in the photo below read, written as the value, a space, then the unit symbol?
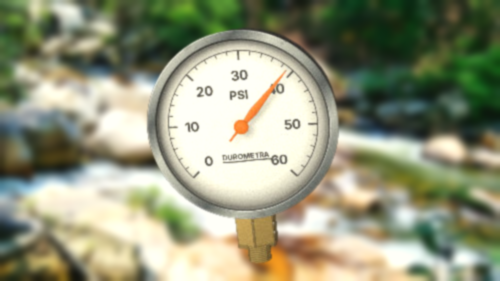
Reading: 39 psi
